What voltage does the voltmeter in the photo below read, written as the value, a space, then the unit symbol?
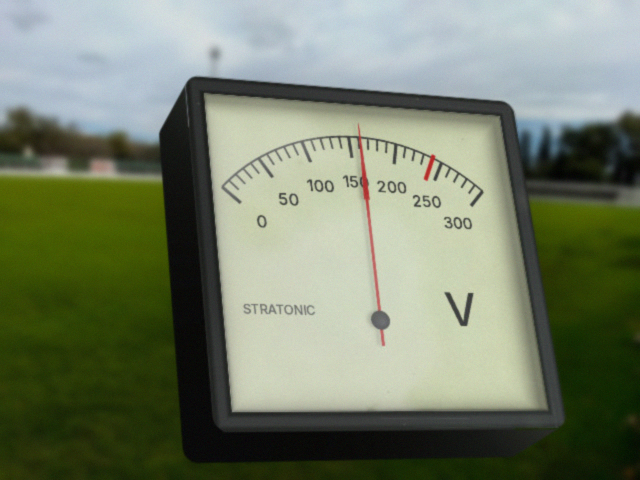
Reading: 160 V
